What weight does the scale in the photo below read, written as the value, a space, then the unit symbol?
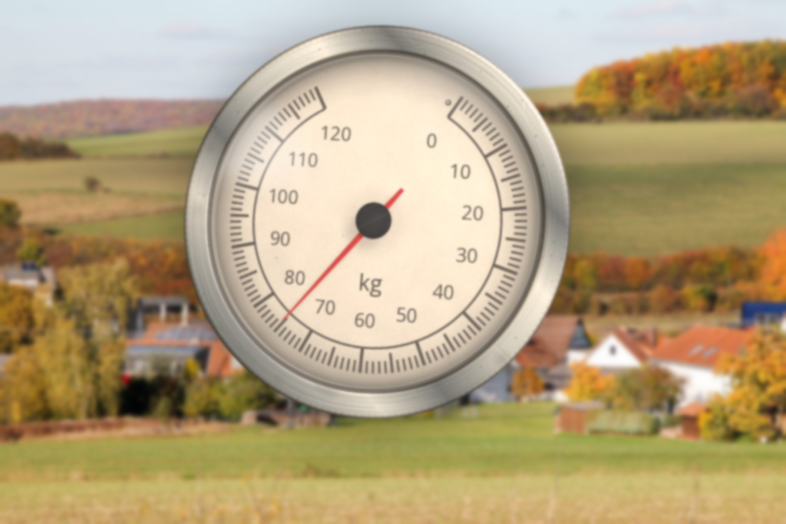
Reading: 75 kg
